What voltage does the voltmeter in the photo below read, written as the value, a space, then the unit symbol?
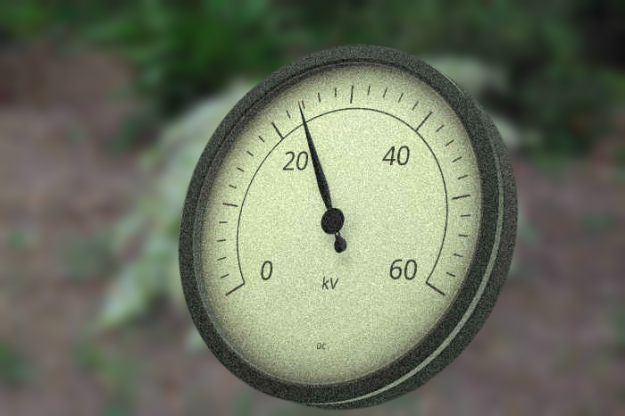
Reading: 24 kV
